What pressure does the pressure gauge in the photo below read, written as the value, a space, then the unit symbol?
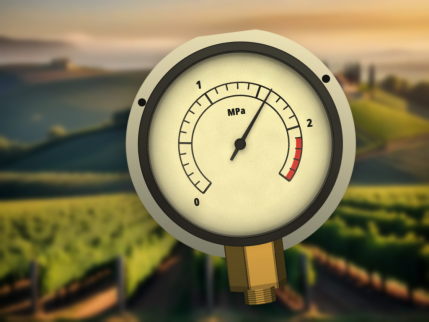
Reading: 1.6 MPa
